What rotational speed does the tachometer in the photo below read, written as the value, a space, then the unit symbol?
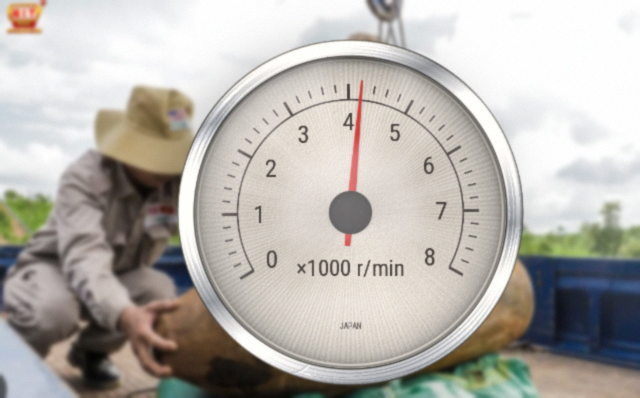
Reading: 4200 rpm
